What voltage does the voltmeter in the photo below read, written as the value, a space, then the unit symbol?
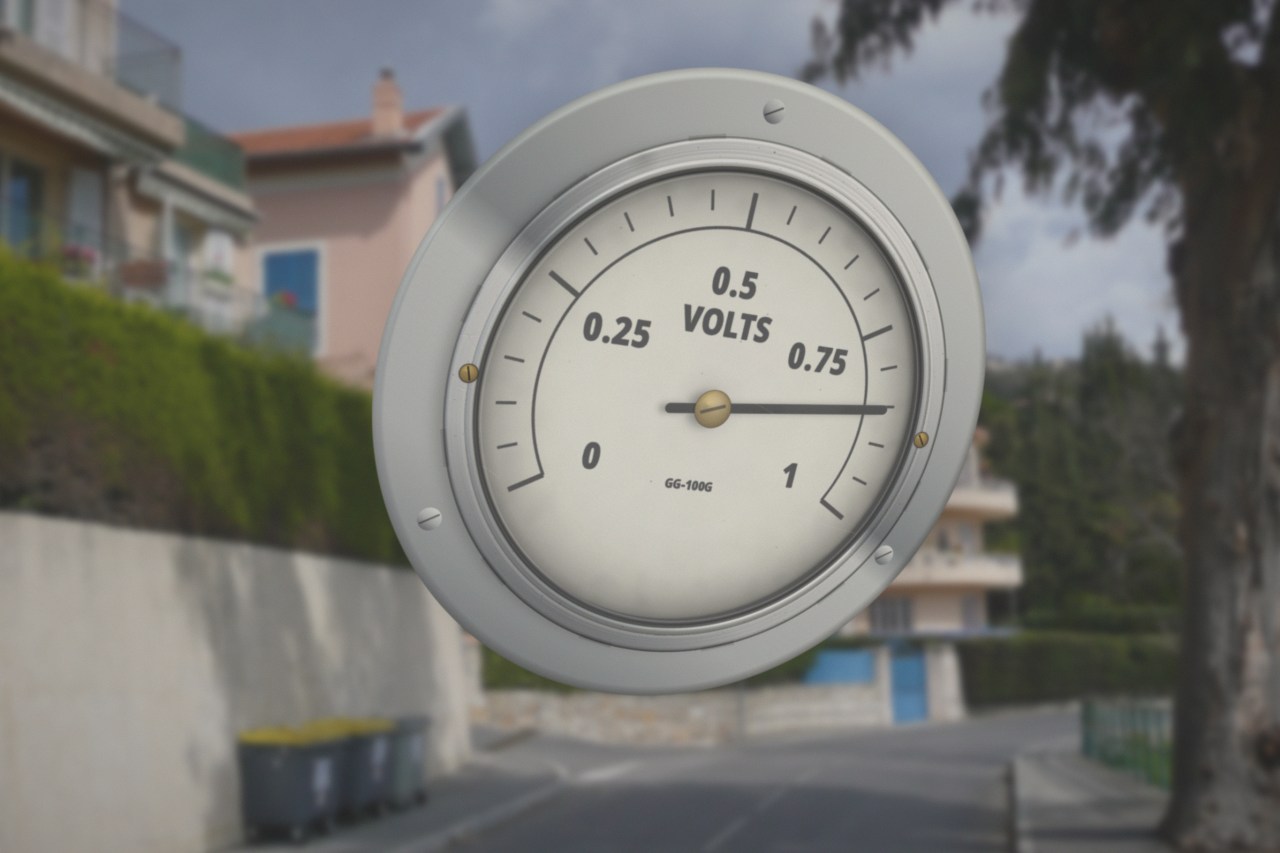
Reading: 0.85 V
